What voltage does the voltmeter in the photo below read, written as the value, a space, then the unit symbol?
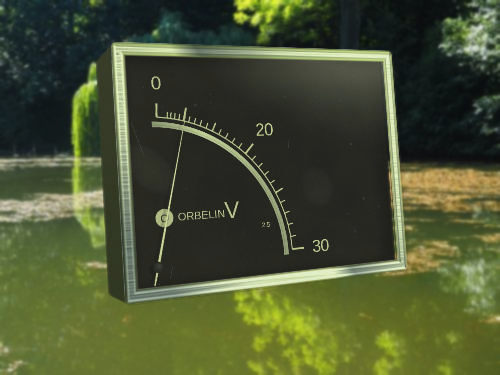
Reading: 10 V
